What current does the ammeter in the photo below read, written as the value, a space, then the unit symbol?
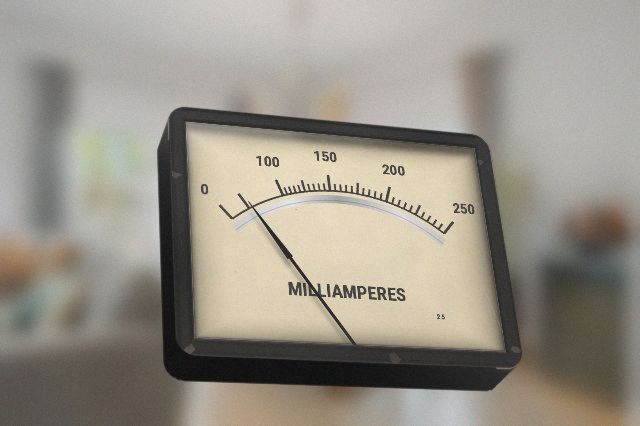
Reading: 50 mA
